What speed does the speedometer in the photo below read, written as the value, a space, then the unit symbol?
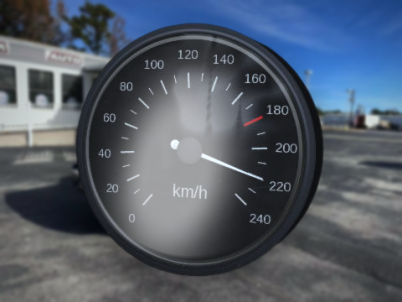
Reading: 220 km/h
